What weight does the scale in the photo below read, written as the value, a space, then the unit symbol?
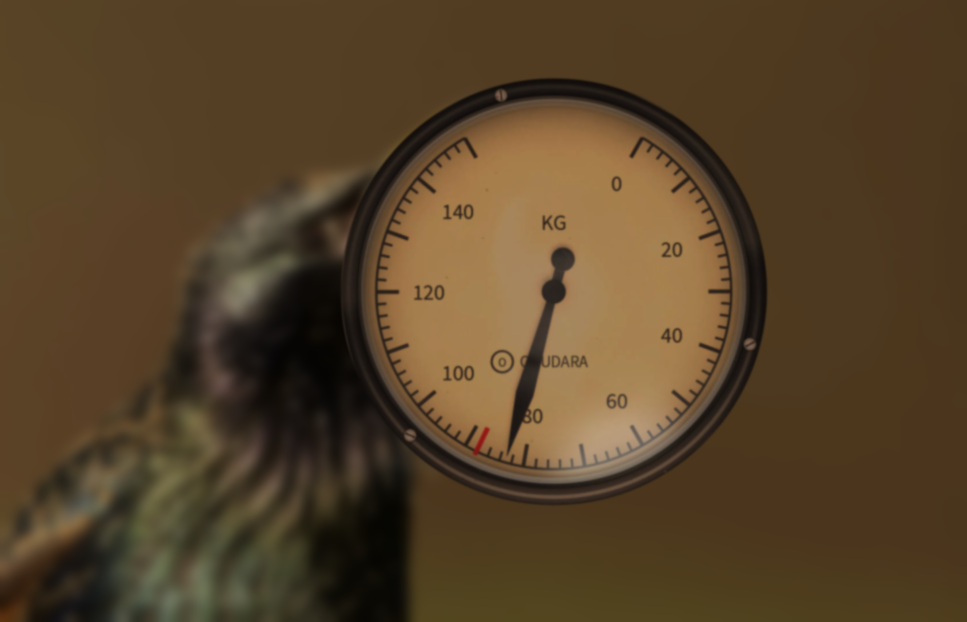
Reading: 83 kg
